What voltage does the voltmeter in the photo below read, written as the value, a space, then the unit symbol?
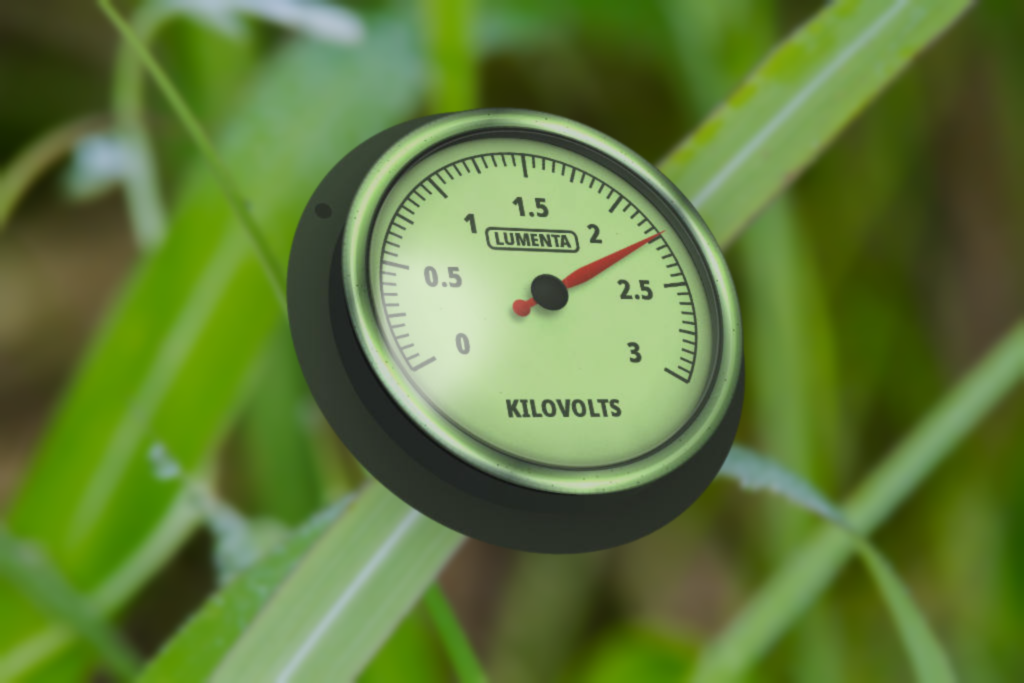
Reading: 2.25 kV
